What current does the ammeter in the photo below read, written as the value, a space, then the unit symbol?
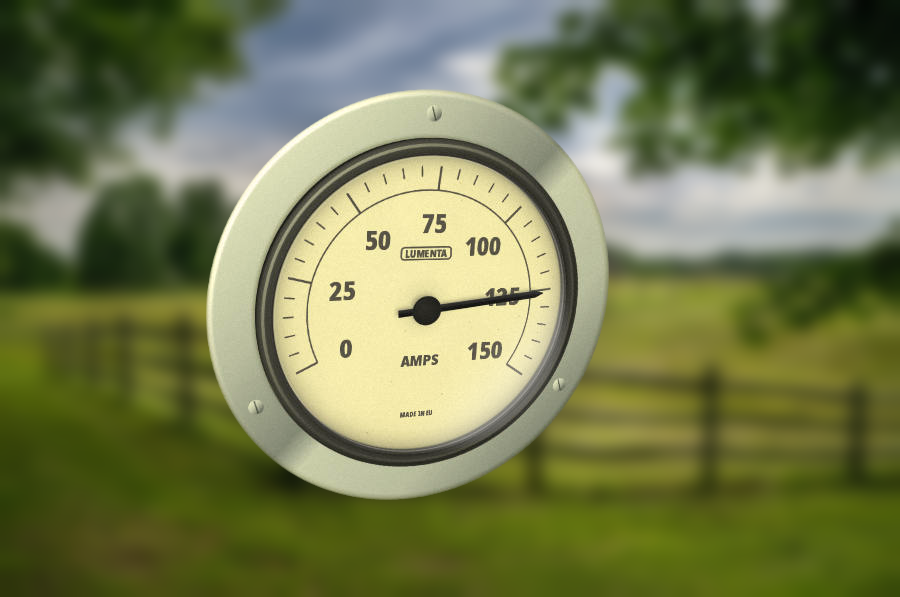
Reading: 125 A
